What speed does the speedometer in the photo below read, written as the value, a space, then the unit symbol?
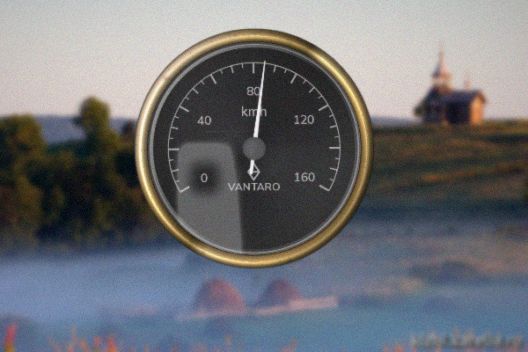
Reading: 85 km/h
